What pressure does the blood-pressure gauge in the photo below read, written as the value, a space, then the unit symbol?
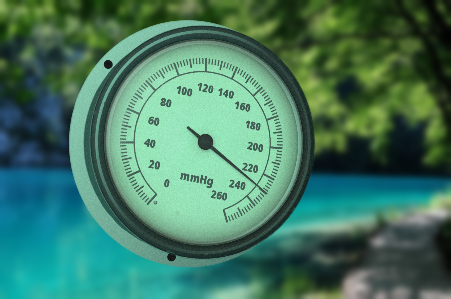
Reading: 230 mmHg
